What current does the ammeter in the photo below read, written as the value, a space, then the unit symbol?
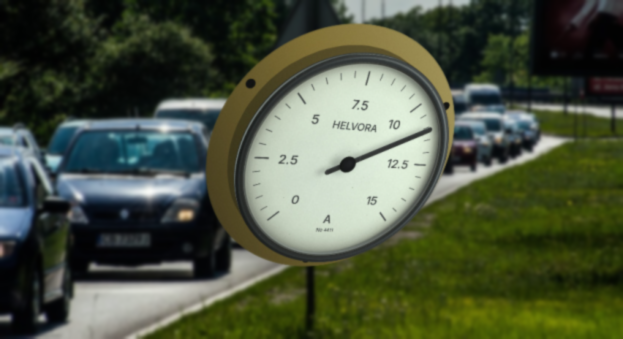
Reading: 11 A
